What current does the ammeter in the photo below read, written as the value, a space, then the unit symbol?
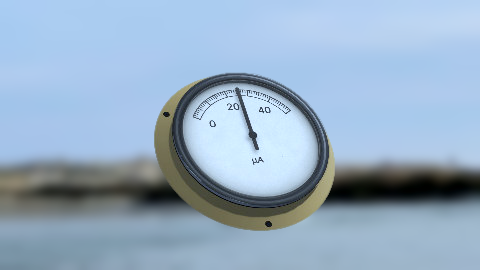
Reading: 25 µA
